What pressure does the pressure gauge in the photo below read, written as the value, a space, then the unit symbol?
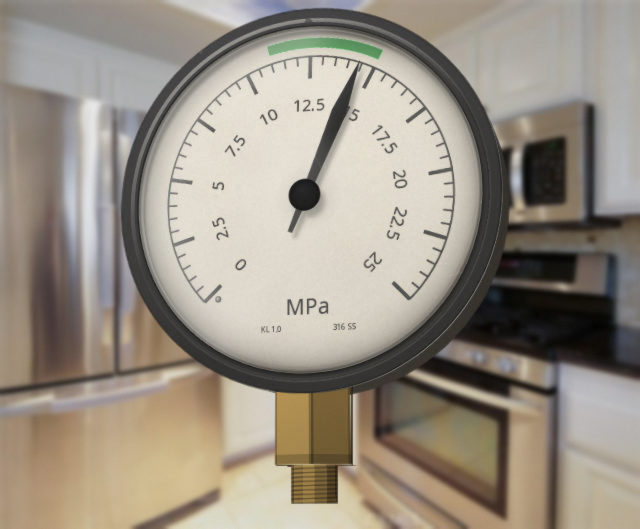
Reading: 14.5 MPa
